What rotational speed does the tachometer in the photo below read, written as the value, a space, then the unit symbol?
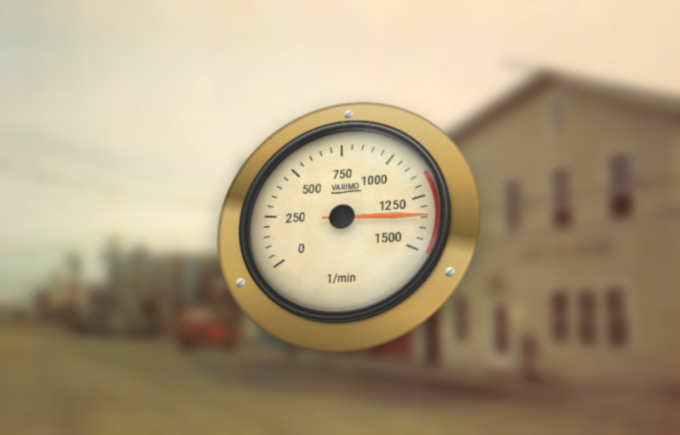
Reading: 1350 rpm
